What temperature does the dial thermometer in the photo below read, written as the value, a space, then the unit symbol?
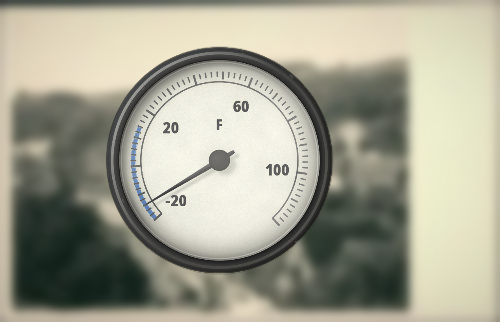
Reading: -14 °F
